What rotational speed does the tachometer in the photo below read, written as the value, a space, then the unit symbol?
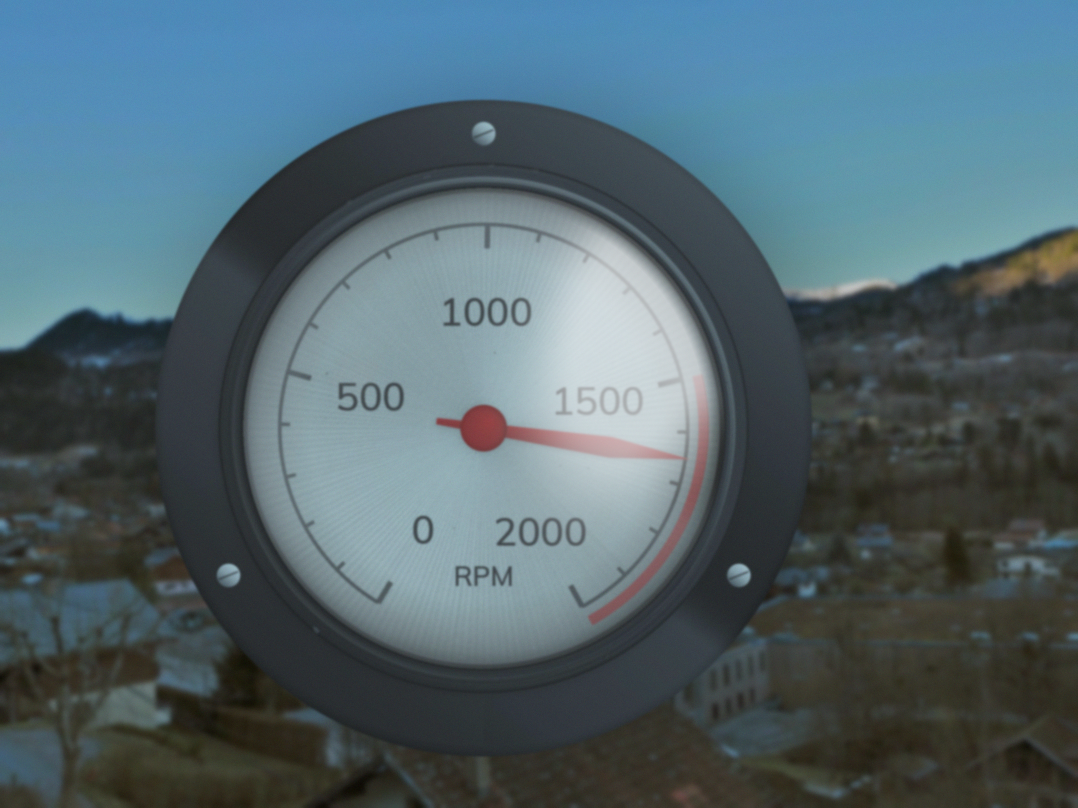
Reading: 1650 rpm
